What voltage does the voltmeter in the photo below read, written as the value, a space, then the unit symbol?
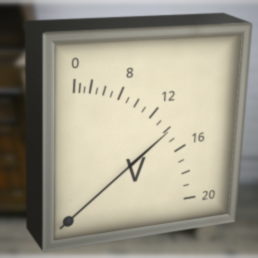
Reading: 14 V
